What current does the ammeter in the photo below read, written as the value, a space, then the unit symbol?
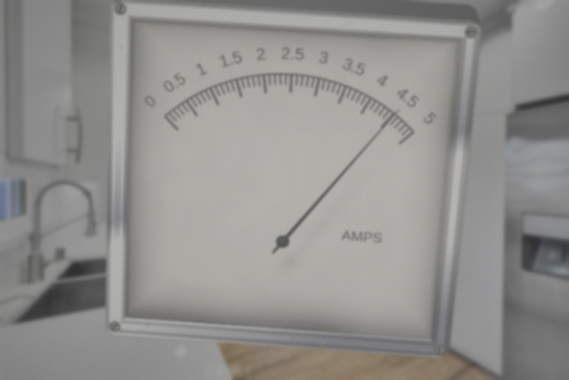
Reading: 4.5 A
